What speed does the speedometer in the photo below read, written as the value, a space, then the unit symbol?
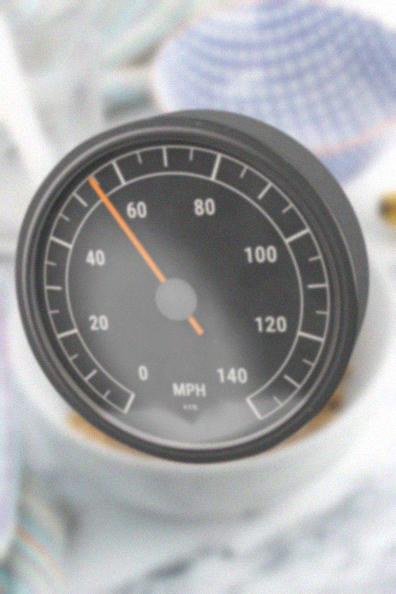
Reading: 55 mph
